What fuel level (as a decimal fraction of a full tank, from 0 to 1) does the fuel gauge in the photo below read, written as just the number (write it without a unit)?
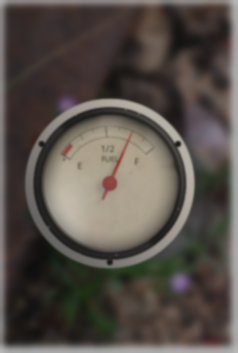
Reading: 0.75
